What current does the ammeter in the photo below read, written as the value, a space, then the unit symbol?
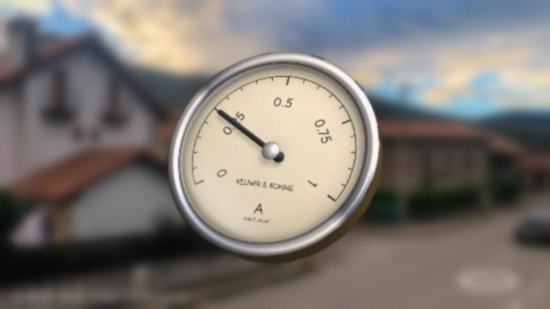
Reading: 0.25 A
